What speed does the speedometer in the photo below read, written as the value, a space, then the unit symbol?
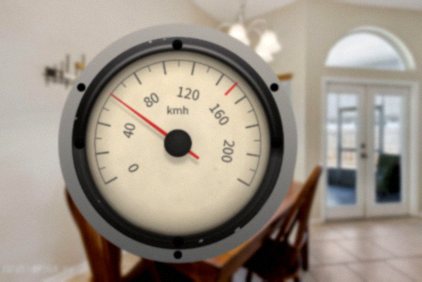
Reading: 60 km/h
